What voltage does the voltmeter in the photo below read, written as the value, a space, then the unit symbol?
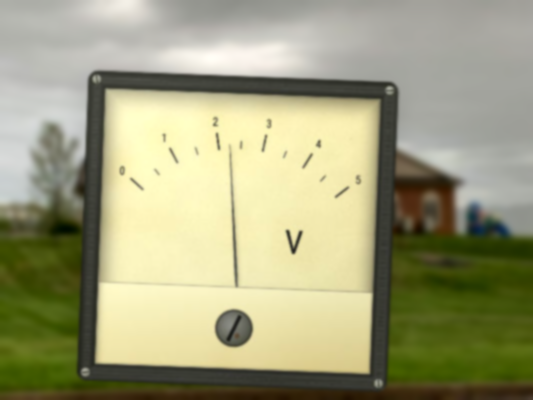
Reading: 2.25 V
